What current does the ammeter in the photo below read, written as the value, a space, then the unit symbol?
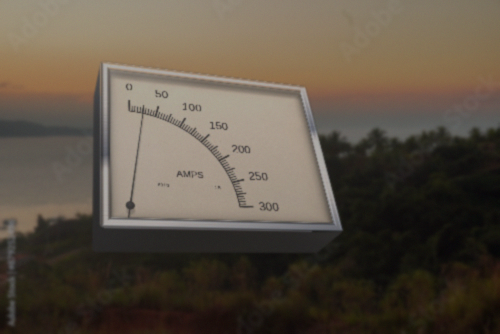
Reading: 25 A
